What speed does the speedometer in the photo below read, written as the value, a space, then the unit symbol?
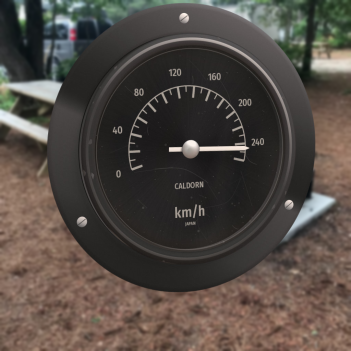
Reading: 245 km/h
